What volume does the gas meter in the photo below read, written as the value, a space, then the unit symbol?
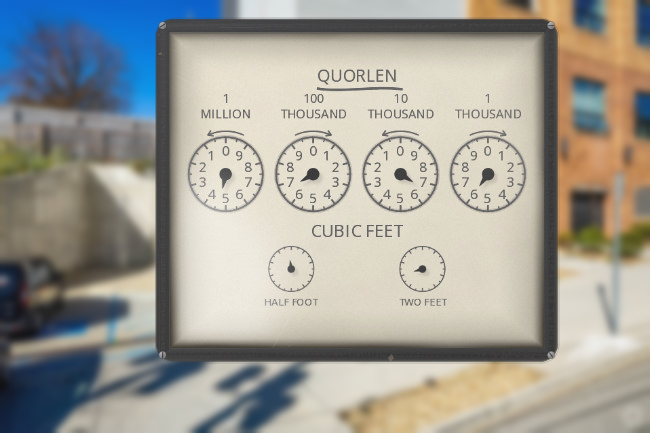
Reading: 466600 ft³
